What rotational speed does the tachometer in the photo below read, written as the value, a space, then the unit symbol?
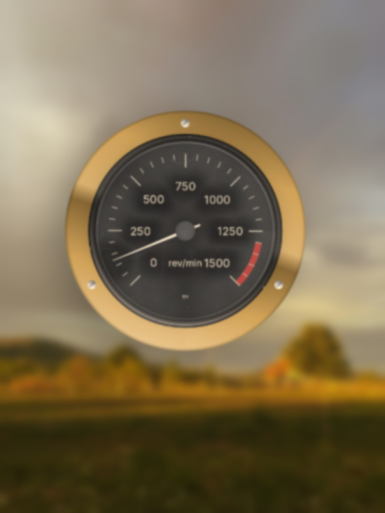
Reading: 125 rpm
